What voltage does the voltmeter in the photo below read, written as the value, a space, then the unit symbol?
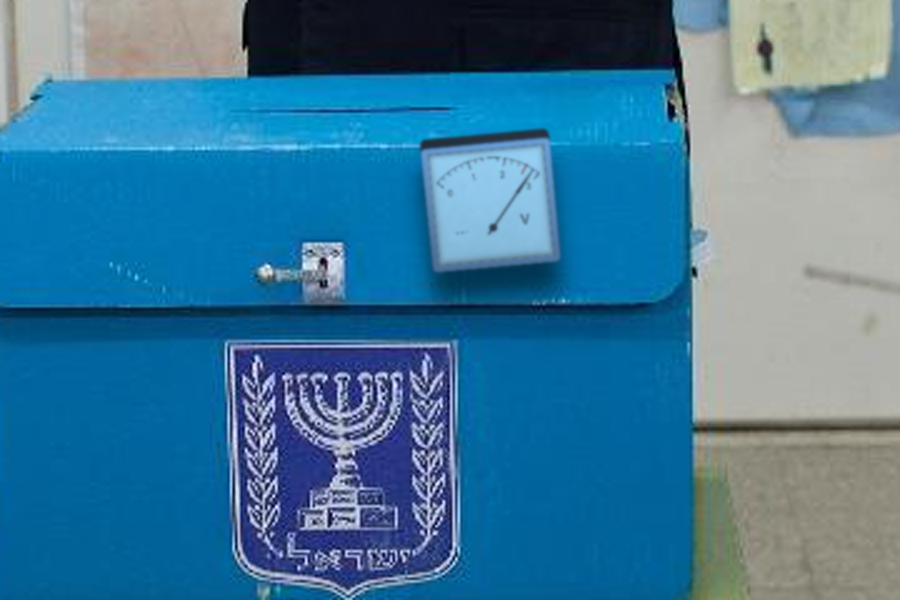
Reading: 2.8 V
